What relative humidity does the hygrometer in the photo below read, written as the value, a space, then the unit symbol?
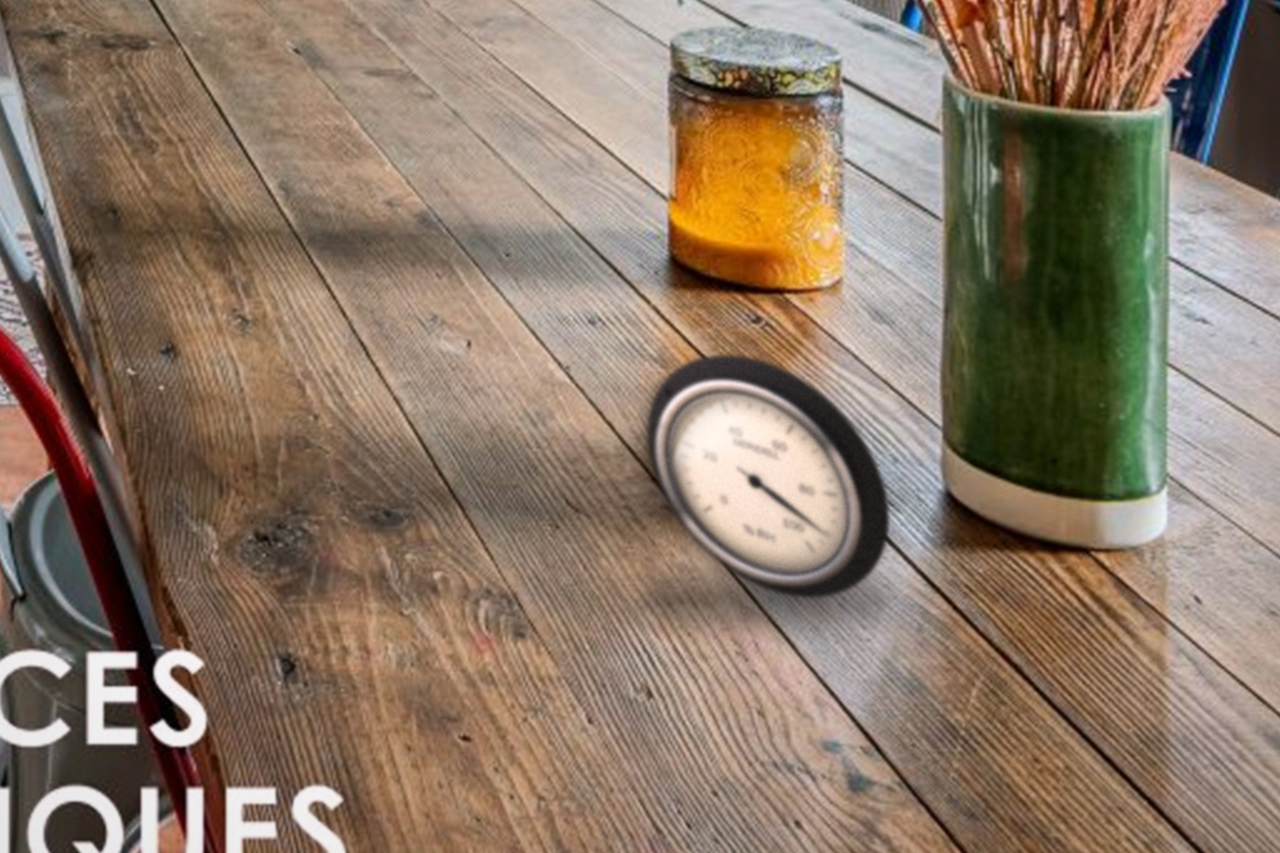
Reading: 92 %
